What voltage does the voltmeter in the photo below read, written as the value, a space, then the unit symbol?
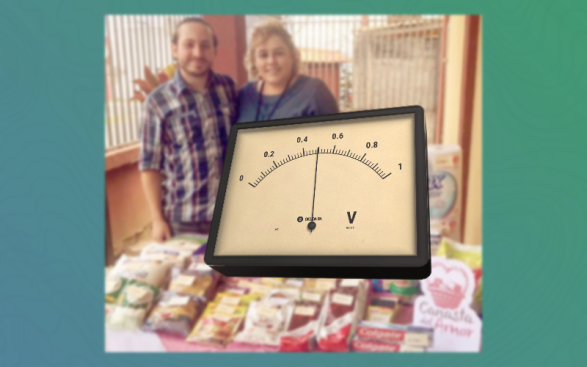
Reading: 0.5 V
